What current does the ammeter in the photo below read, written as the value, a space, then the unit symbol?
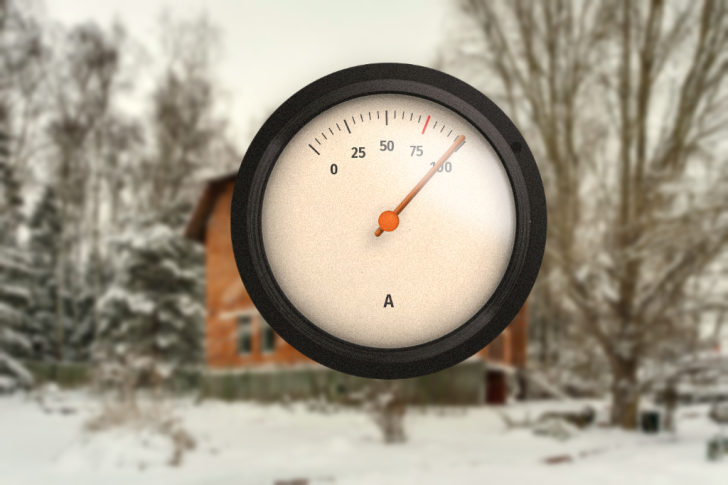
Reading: 97.5 A
